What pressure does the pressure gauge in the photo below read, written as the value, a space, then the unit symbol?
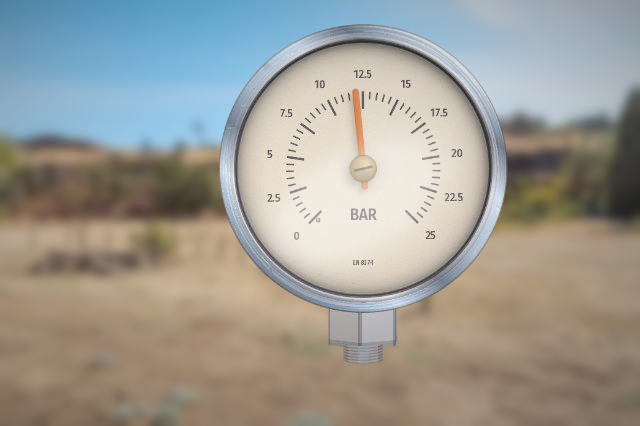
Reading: 12 bar
